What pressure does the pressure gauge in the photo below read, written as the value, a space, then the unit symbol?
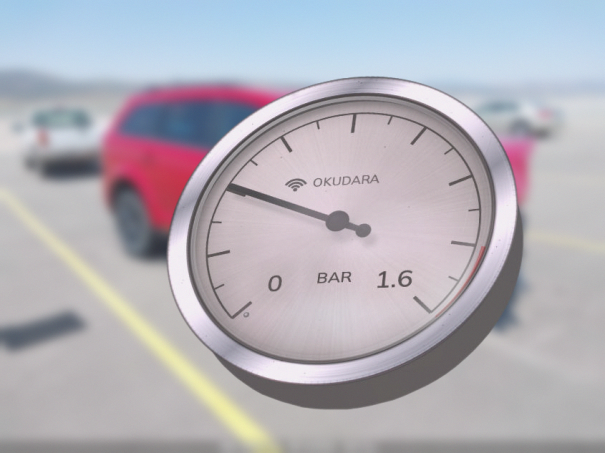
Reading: 0.4 bar
